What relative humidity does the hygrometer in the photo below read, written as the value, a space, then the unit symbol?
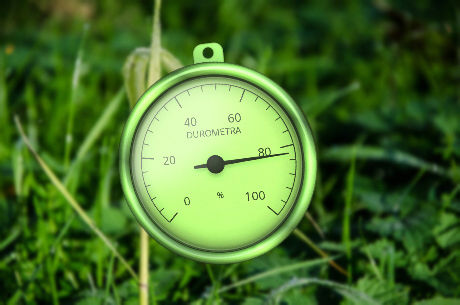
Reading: 82 %
